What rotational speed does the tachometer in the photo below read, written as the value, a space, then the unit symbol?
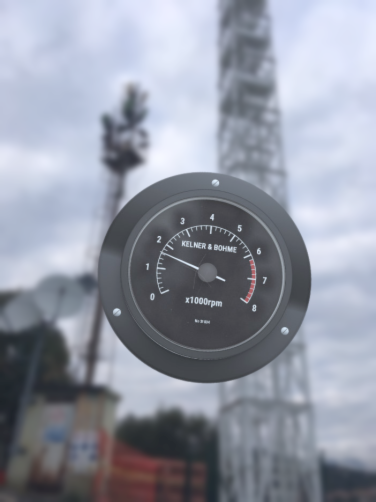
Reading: 1600 rpm
